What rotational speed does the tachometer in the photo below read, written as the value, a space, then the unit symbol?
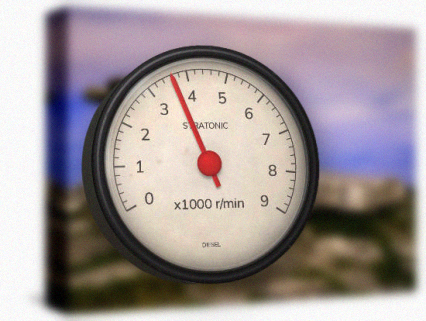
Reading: 3600 rpm
